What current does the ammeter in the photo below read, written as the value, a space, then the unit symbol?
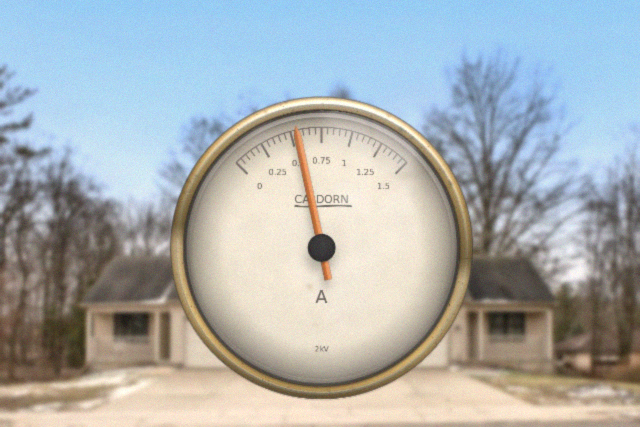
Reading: 0.55 A
